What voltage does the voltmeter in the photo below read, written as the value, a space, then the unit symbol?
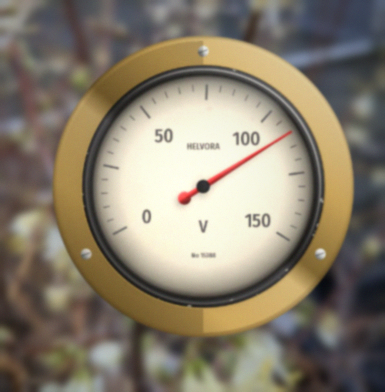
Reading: 110 V
